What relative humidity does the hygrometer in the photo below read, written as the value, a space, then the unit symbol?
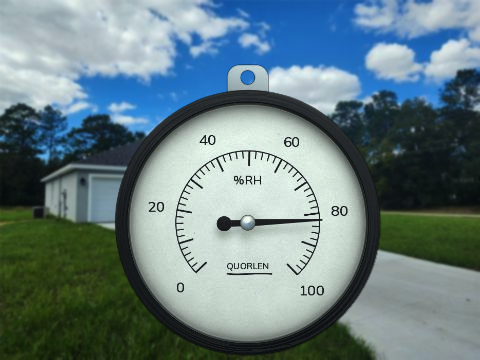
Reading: 82 %
